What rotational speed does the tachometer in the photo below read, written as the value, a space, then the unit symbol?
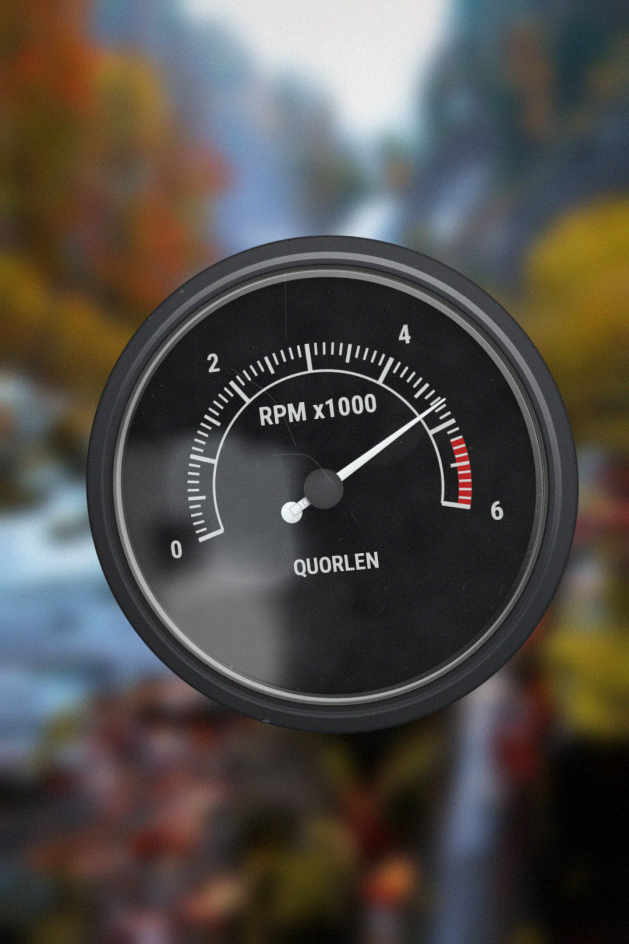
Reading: 4750 rpm
